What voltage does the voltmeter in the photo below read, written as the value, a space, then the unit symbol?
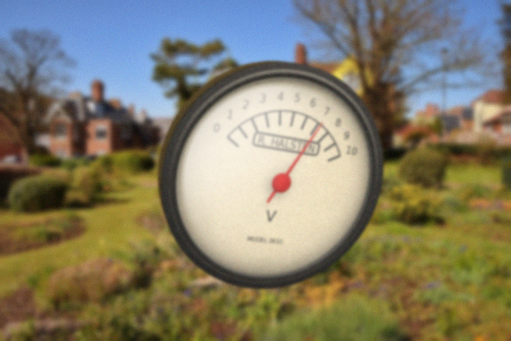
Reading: 7 V
